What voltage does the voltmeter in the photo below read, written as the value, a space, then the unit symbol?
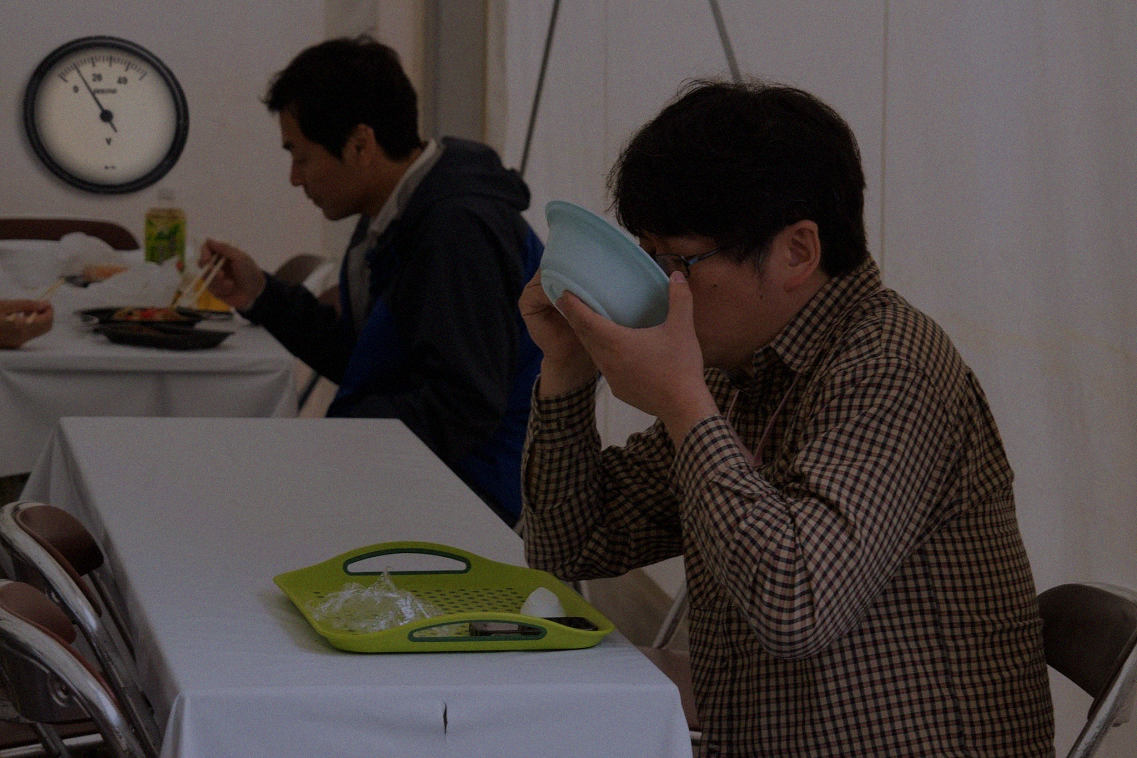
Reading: 10 V
